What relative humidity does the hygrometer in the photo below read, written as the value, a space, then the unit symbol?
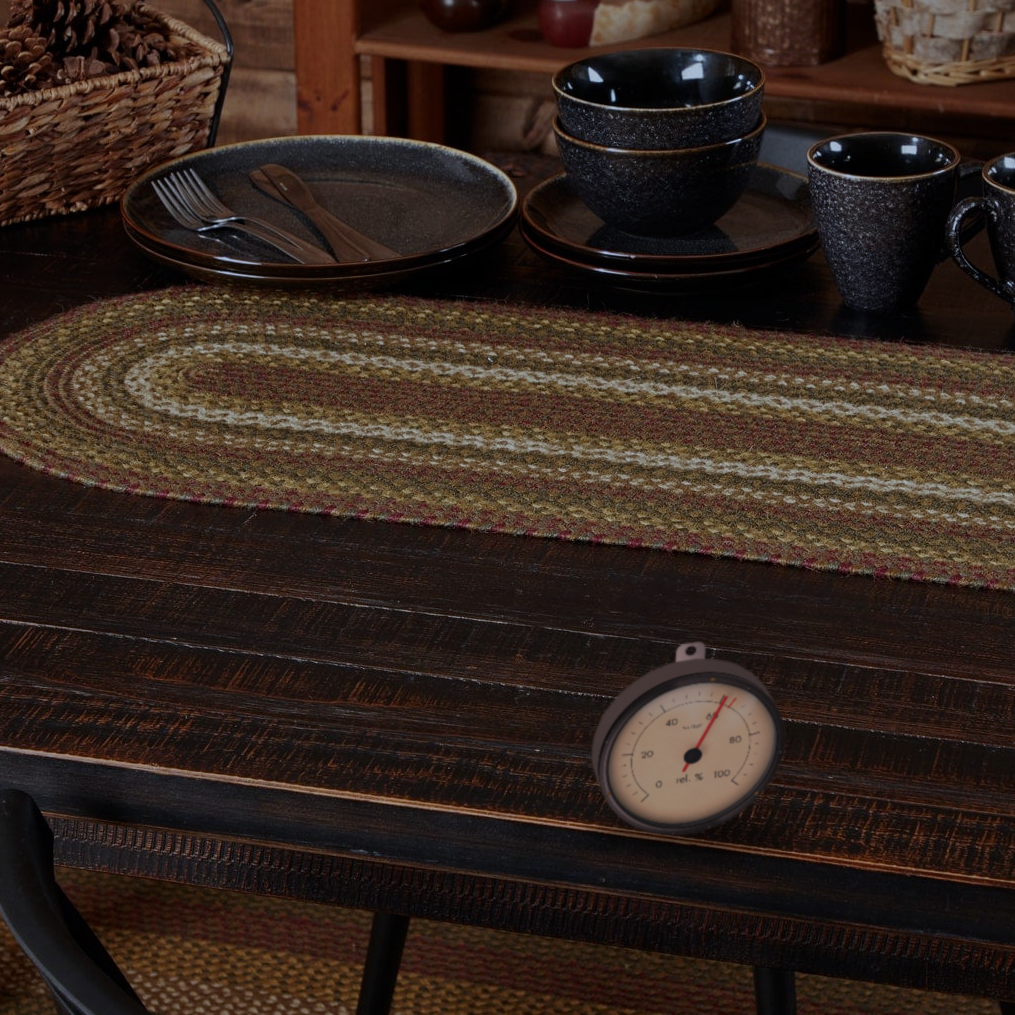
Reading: 60 %
